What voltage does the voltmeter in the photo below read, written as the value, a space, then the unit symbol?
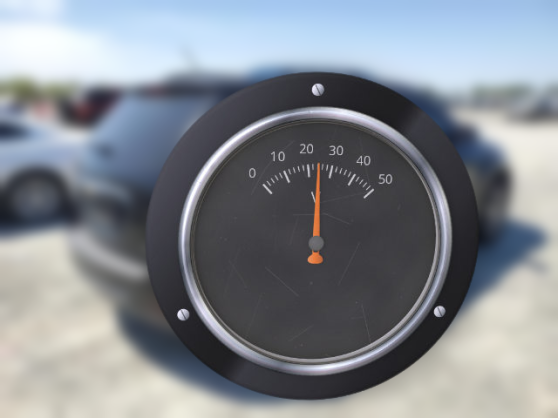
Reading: 24 V
